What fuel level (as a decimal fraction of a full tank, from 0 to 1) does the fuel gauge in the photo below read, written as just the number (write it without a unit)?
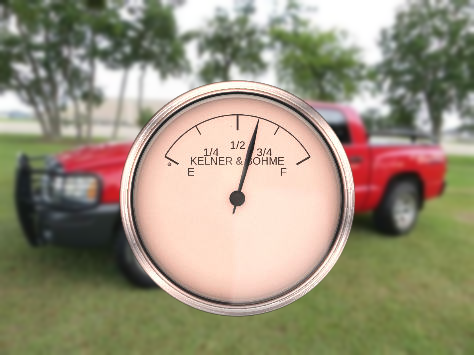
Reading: 0.625
